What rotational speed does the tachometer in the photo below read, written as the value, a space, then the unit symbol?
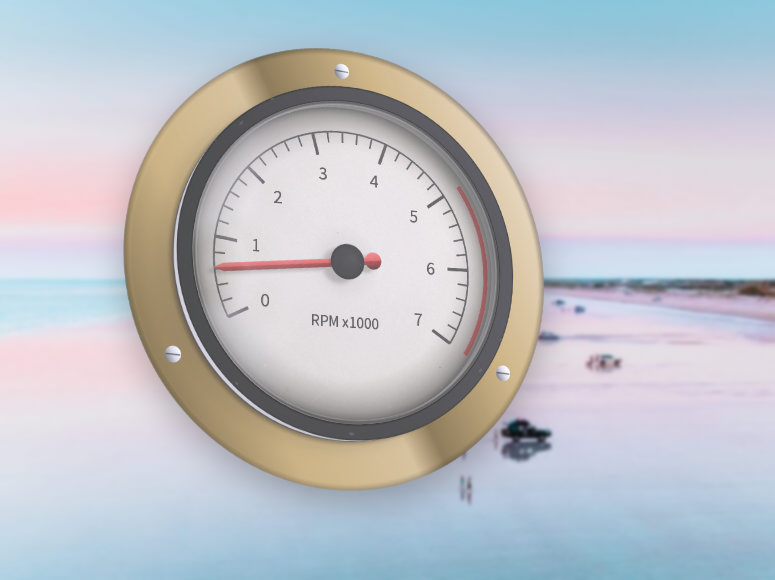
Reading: 600 rpm
